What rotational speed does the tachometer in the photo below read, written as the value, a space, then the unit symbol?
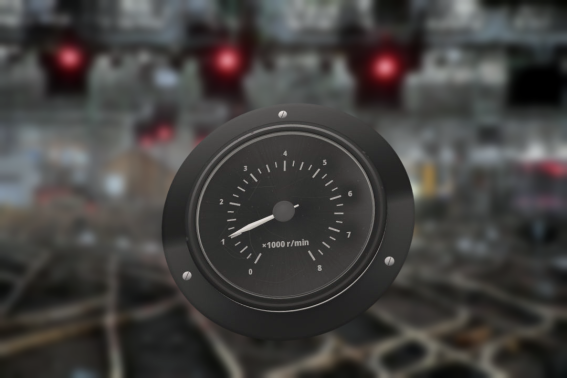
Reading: 1000 rpm
